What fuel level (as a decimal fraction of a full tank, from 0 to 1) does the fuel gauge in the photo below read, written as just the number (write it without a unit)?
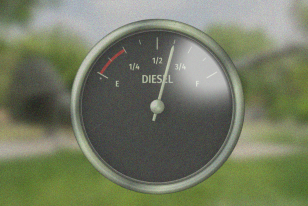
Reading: 0.625
